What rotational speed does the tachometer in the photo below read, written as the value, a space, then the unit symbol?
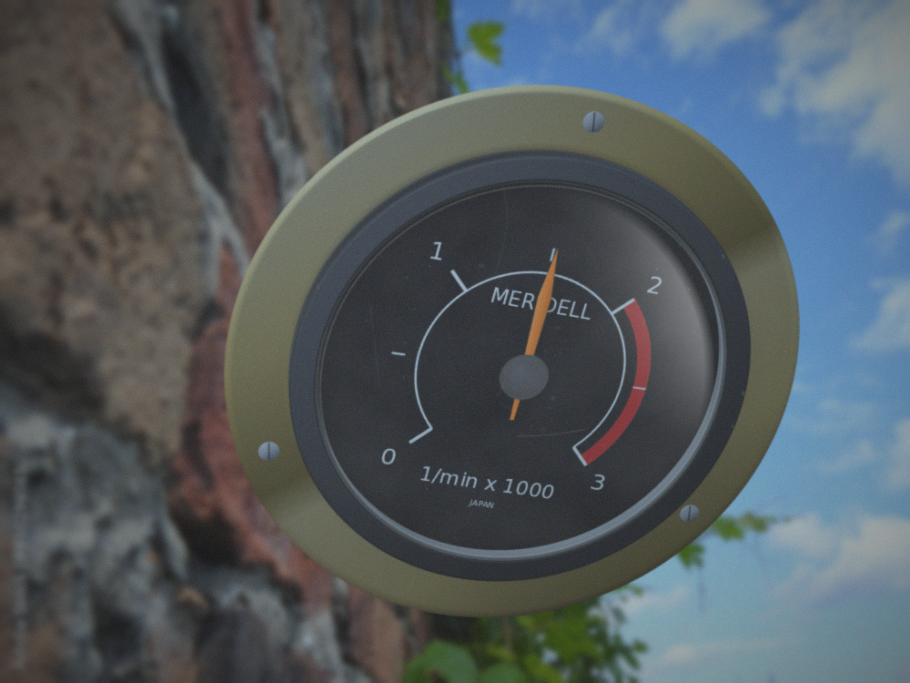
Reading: 1500 rpm
